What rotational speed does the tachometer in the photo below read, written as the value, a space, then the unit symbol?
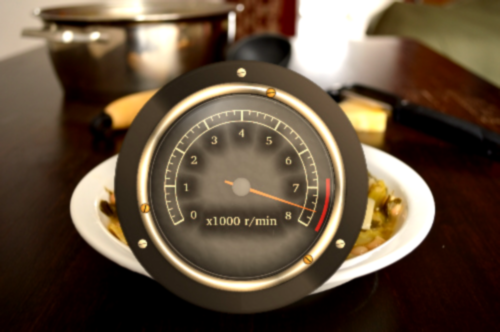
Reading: 7600 rpm
